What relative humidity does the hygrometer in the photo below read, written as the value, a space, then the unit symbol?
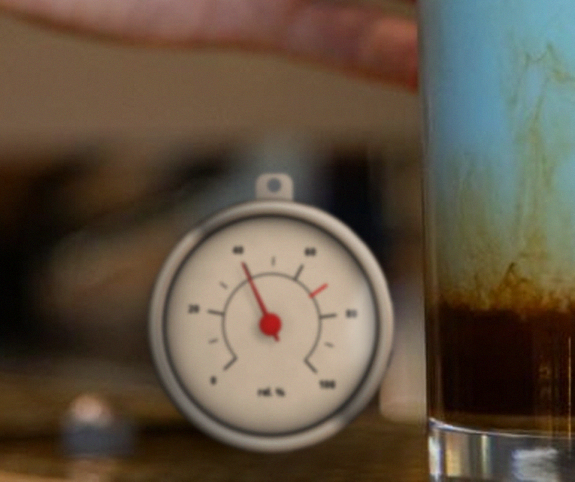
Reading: 40 %
